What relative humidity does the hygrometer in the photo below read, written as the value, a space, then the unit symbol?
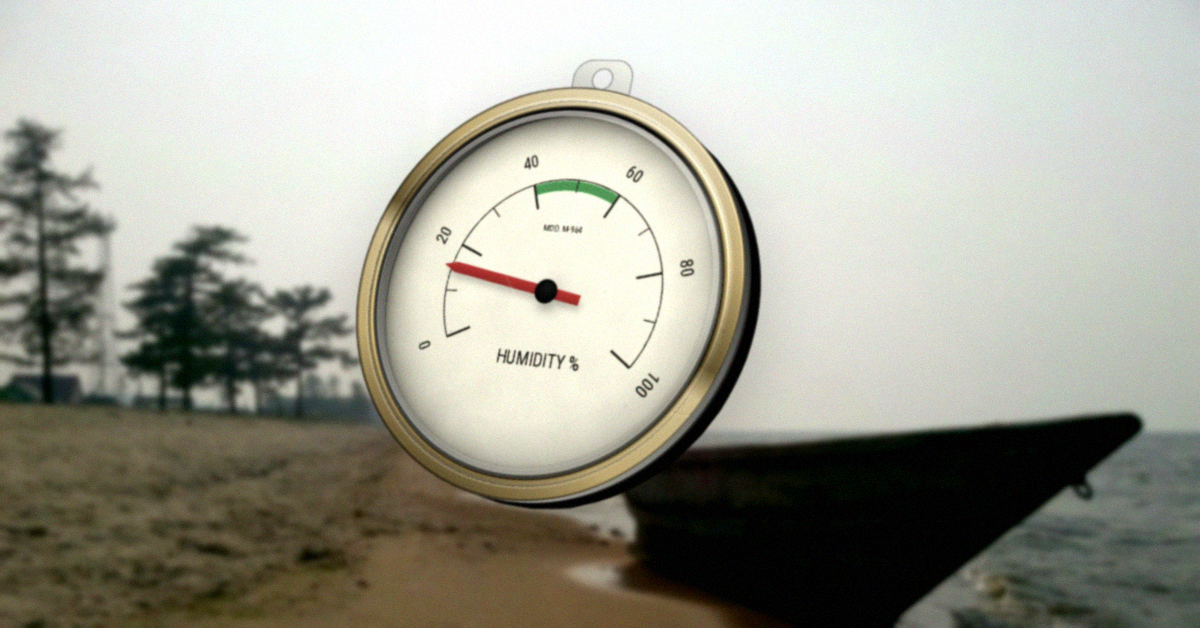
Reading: 15 %
